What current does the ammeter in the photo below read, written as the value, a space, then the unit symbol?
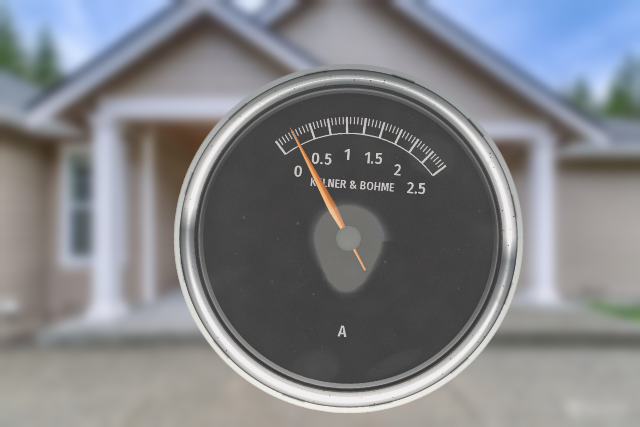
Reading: 0.25 A
